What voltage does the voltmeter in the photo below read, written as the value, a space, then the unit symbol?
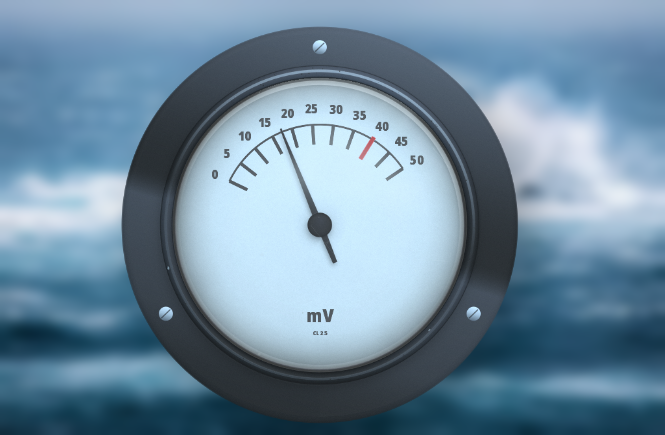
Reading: 17.5 mV
